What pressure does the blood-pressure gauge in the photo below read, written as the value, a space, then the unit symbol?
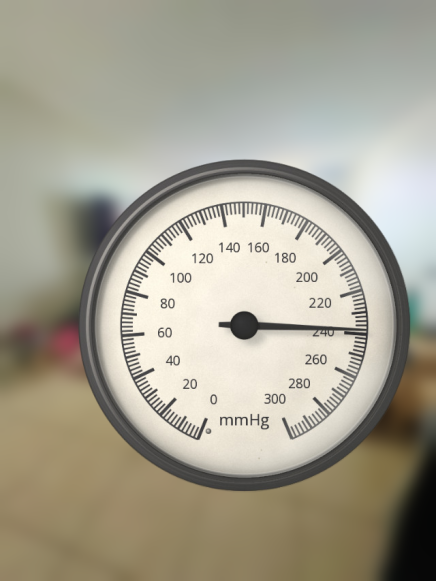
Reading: 238 mmHg
